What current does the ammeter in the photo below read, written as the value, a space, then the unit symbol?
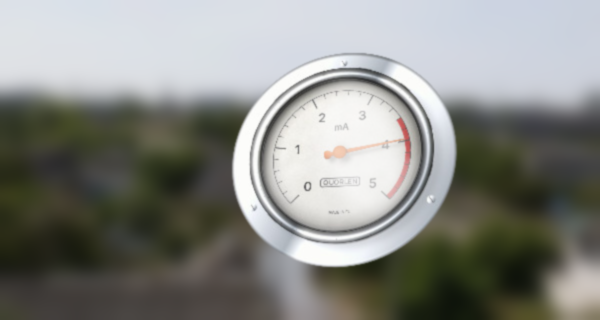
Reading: 4 mA
